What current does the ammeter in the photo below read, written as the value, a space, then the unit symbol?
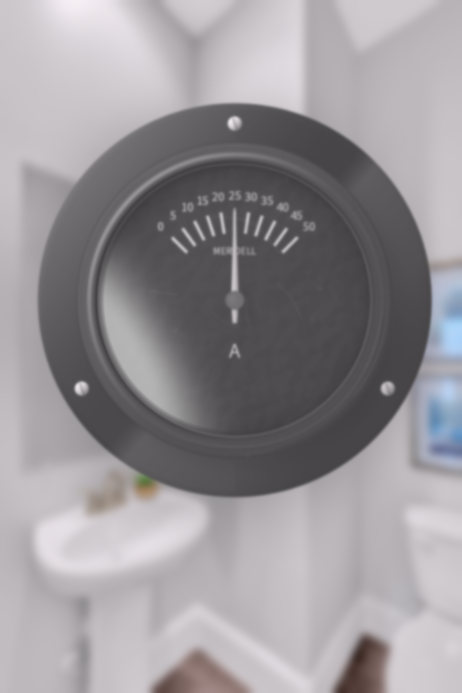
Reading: 25 A
